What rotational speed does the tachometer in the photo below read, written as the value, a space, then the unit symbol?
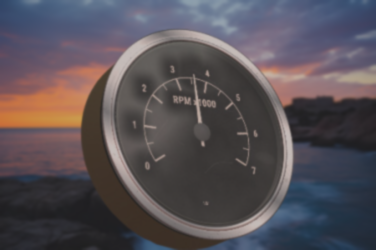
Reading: 3500 rpm
